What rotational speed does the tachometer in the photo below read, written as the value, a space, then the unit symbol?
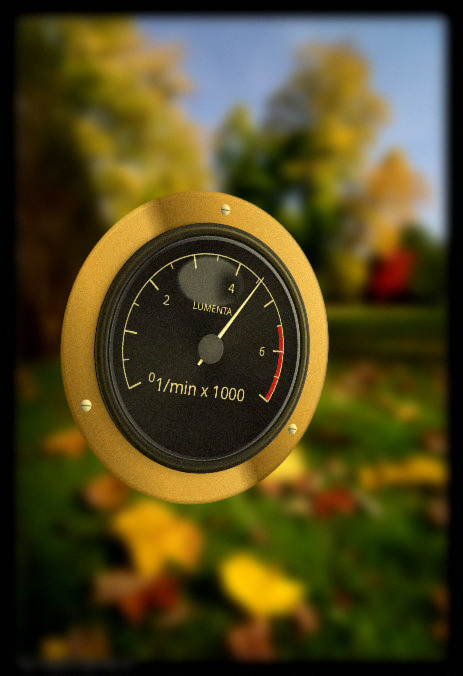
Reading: 4500 rpm
